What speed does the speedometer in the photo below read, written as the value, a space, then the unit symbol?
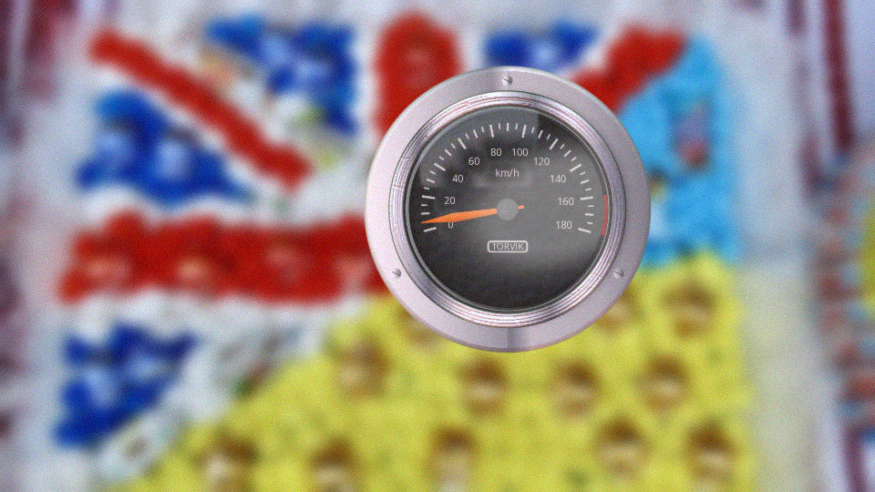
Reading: 5 km/h
